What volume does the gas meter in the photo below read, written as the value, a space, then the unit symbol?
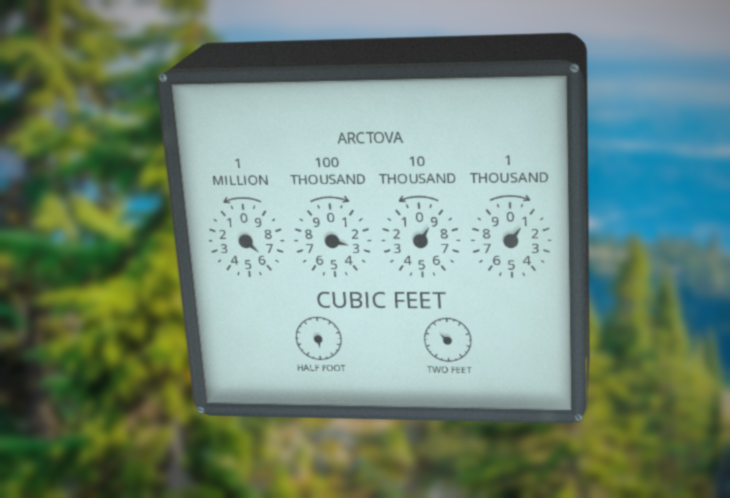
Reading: 629100 ft³
